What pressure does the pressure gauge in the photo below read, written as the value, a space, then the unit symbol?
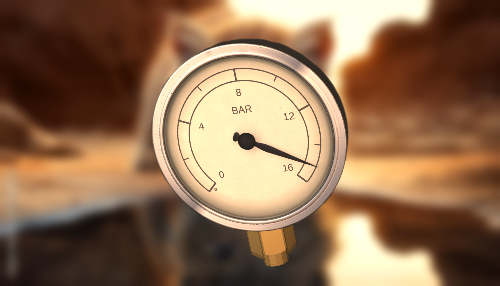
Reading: 15 bar
